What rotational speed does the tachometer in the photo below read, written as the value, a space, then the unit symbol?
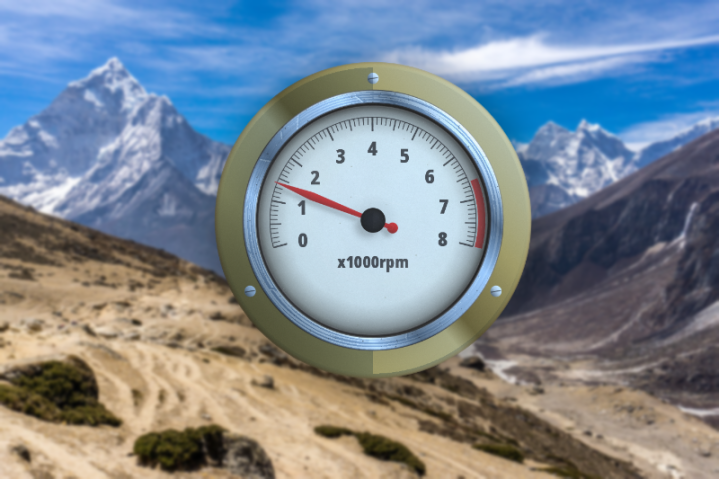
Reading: 1400 rpm
